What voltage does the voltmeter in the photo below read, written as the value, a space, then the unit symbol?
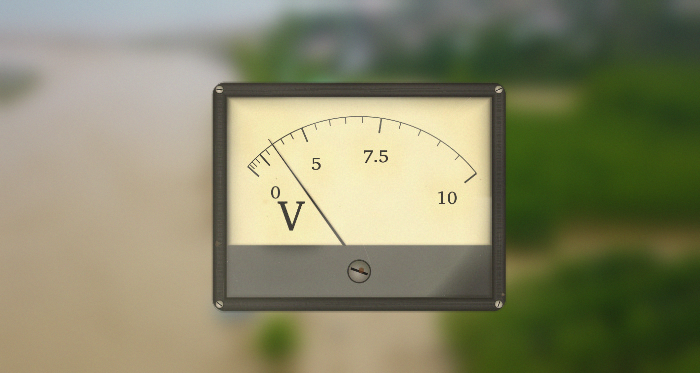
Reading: 3.5 V
